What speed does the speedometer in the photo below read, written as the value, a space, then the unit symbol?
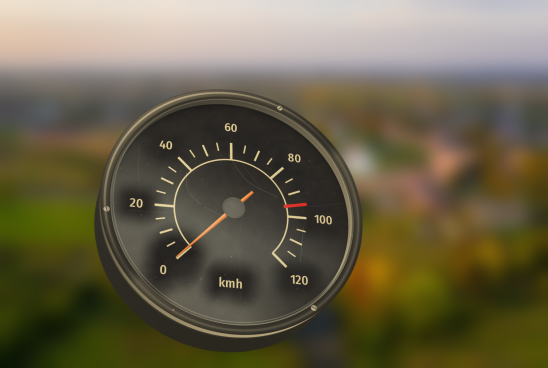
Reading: 0 km/h
